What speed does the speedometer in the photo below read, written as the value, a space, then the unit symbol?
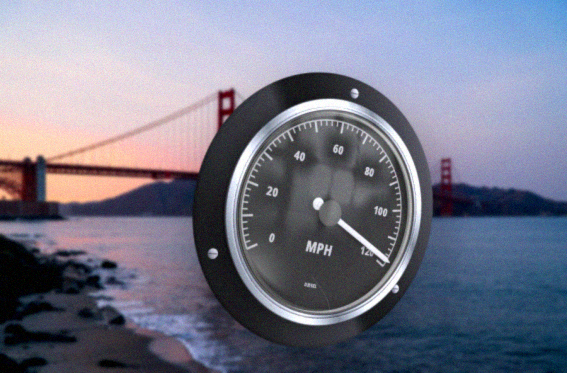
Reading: 118 mph
